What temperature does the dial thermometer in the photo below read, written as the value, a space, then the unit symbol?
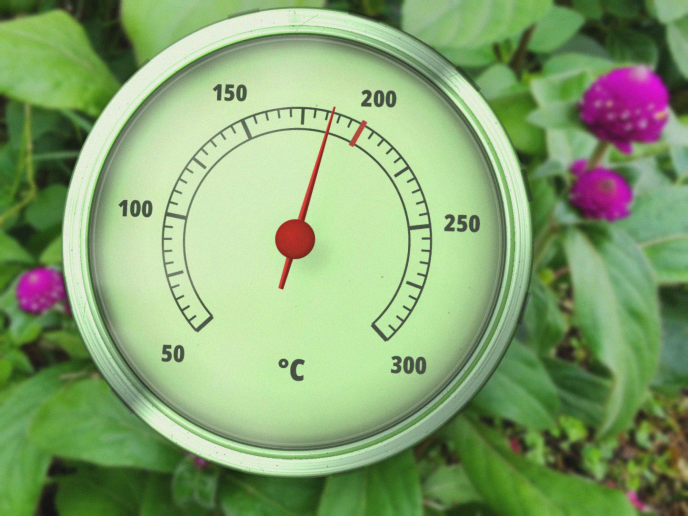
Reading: 187.5 °C
